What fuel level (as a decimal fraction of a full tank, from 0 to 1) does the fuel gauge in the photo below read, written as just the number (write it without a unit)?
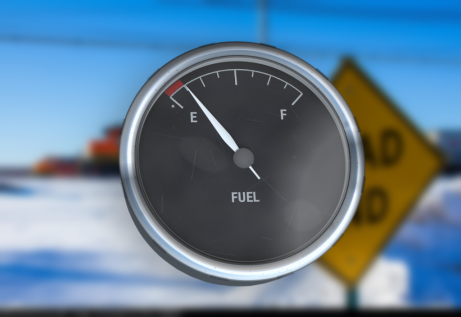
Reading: 0.125
